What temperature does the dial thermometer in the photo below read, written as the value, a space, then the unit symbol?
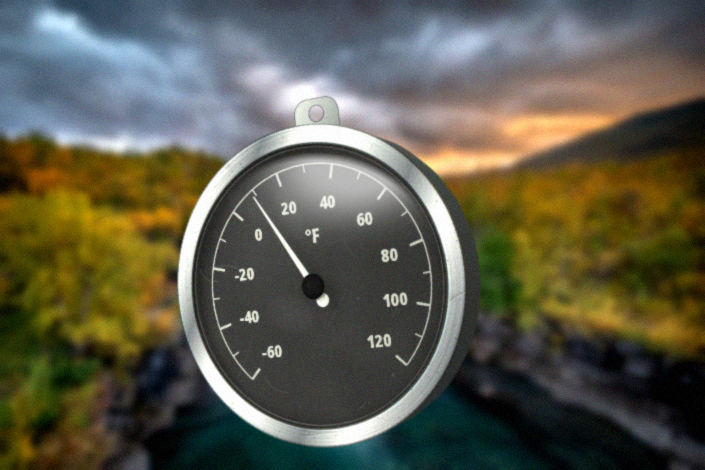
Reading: 10 °F
